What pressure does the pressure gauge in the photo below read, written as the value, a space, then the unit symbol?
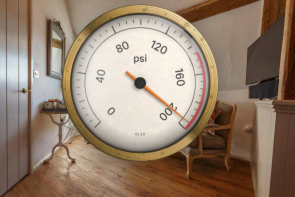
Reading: 195 psi
